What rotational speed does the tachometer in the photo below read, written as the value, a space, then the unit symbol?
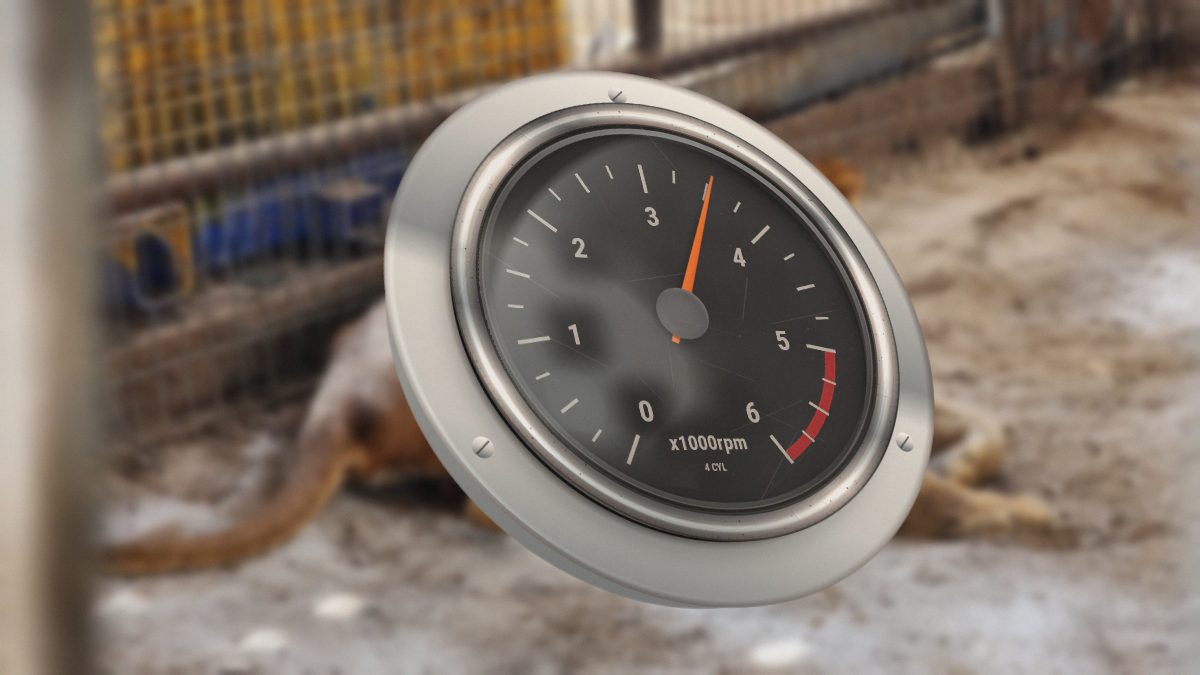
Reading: 3500 rpm
